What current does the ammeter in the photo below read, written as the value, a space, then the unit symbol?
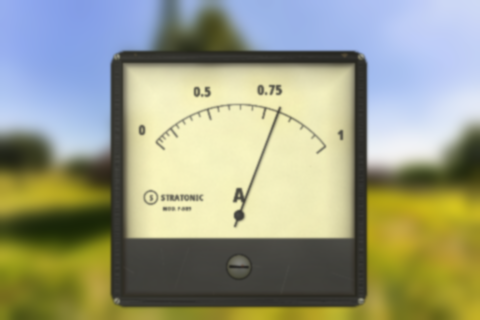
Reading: 0.8 A
